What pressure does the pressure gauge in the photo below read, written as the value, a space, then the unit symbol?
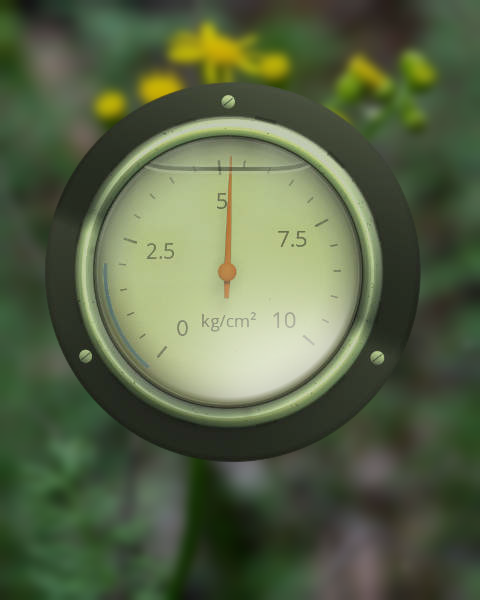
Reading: 5.25 kg/cm²
